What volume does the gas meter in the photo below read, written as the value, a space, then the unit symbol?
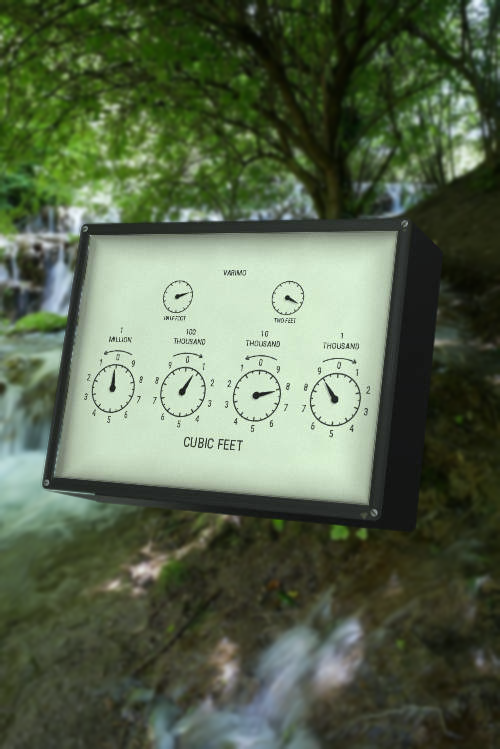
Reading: 7900 ft³
